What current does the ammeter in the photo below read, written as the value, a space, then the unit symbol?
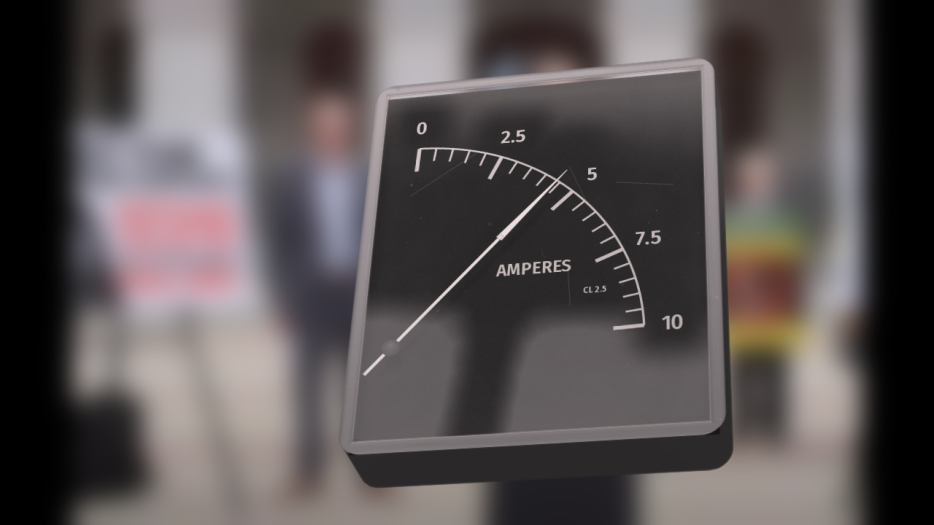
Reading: 4.5 A
